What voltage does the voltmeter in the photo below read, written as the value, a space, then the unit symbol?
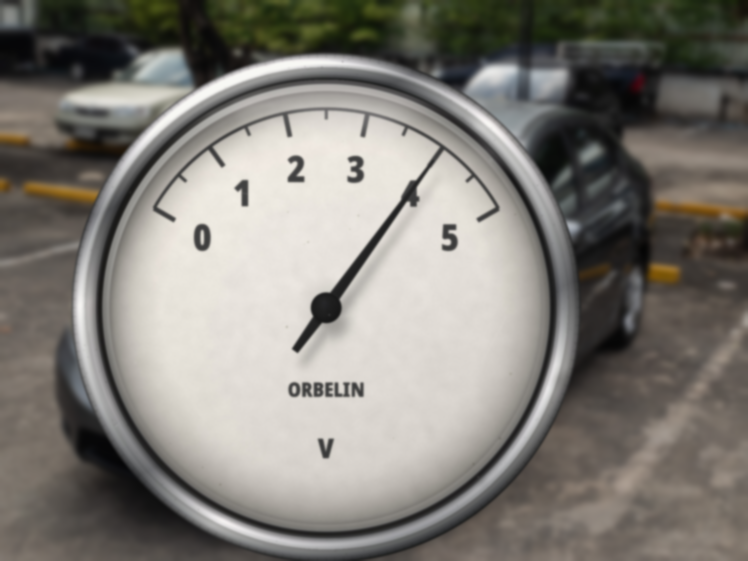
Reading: 4 V
